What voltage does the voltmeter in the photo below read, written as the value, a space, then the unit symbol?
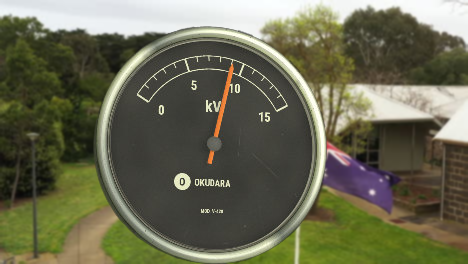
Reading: 9 kV
